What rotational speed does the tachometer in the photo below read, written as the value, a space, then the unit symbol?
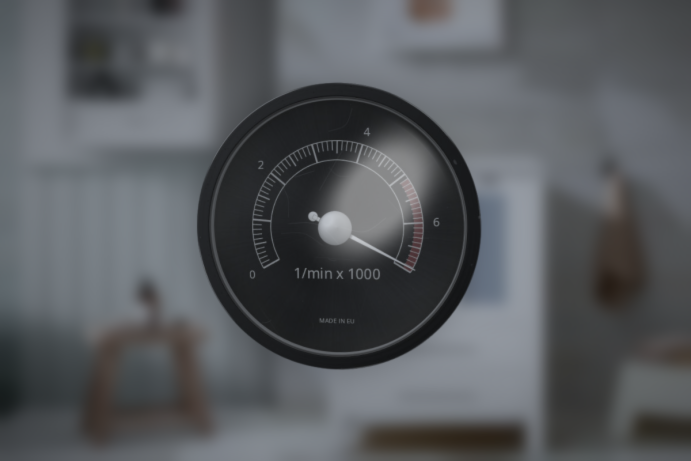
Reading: 6900 rpm
